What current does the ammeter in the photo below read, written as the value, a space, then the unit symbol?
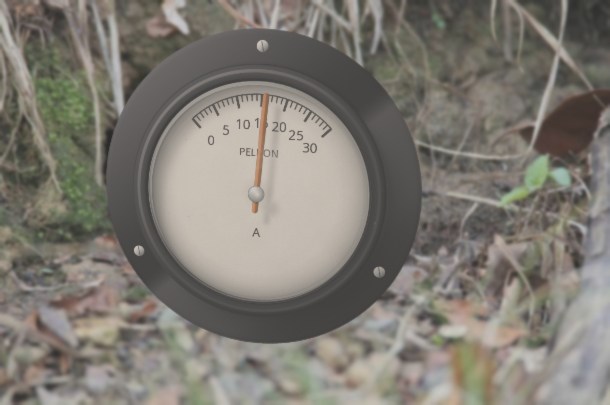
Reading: 16 A
